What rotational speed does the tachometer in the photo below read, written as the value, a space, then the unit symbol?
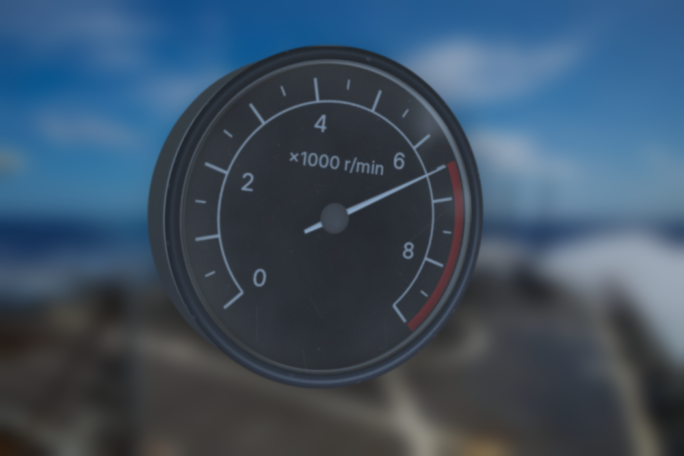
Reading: 6500 rpm
